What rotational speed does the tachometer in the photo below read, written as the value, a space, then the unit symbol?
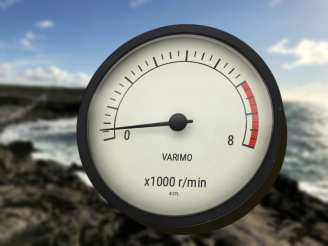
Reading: 250 rpm
